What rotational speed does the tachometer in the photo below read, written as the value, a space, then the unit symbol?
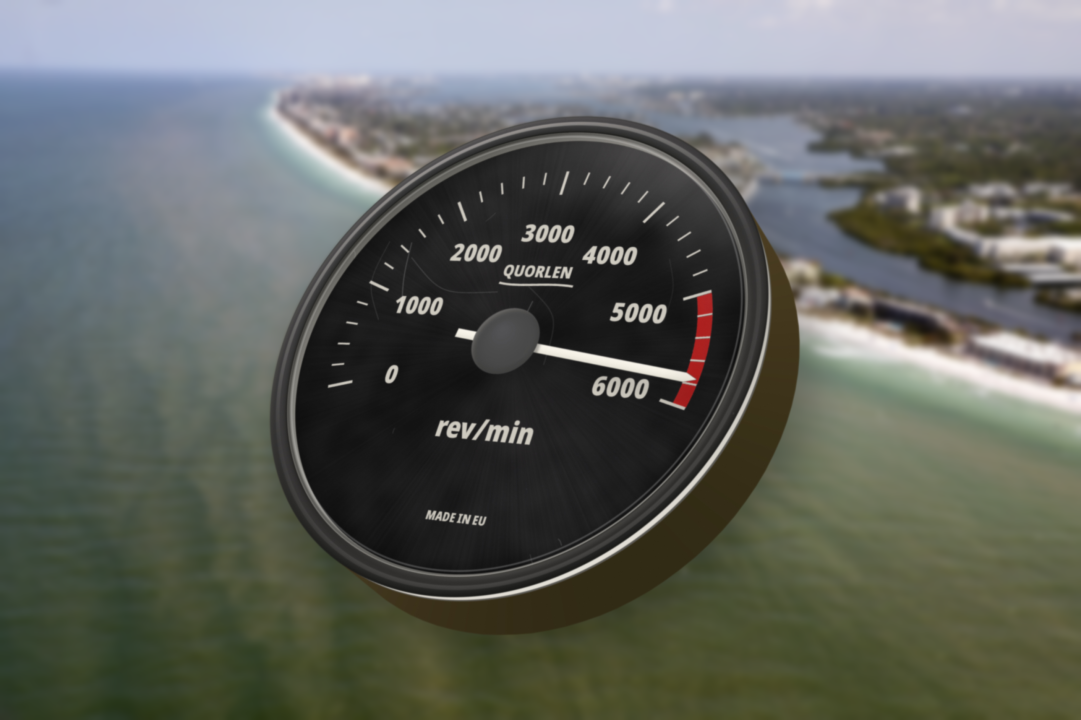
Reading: 5800 rpm
